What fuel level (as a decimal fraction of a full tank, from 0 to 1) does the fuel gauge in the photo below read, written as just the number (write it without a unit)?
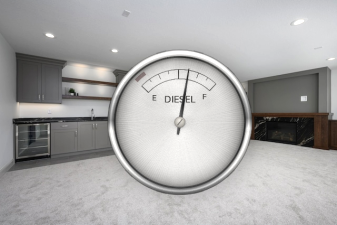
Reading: 0.625
